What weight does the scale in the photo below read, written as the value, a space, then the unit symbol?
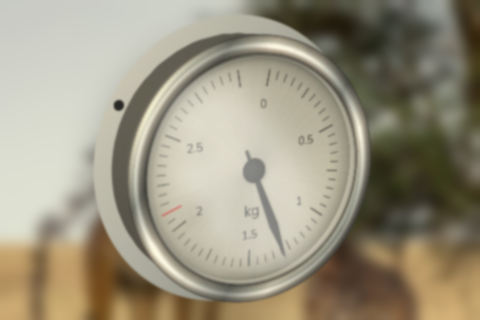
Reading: 1.3 kg
